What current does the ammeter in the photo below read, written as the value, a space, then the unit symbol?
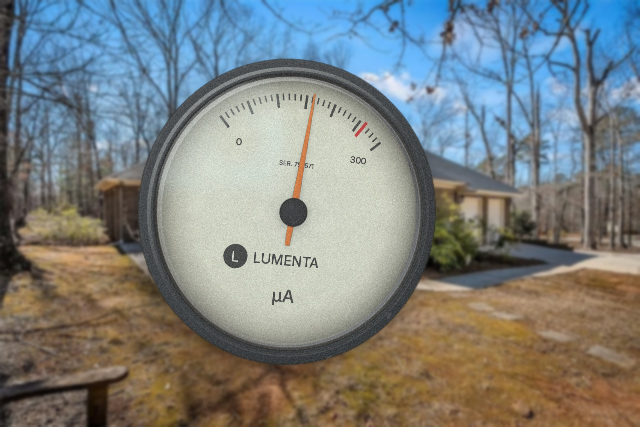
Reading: 160 µA
